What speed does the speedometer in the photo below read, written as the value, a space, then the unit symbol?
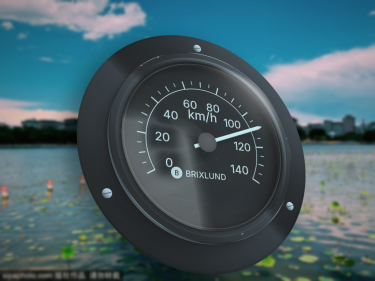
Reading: 110 km/h
